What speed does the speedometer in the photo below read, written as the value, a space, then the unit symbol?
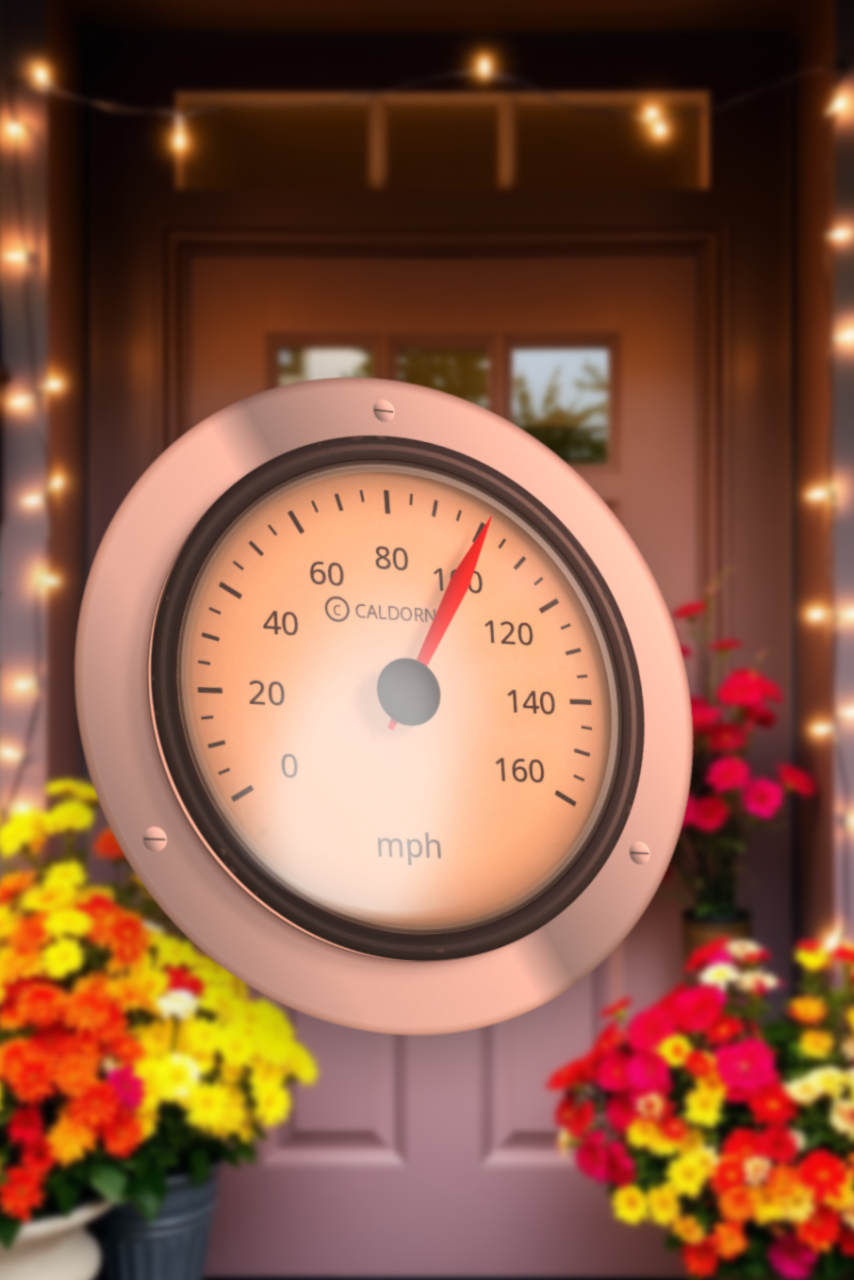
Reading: 100 mph
